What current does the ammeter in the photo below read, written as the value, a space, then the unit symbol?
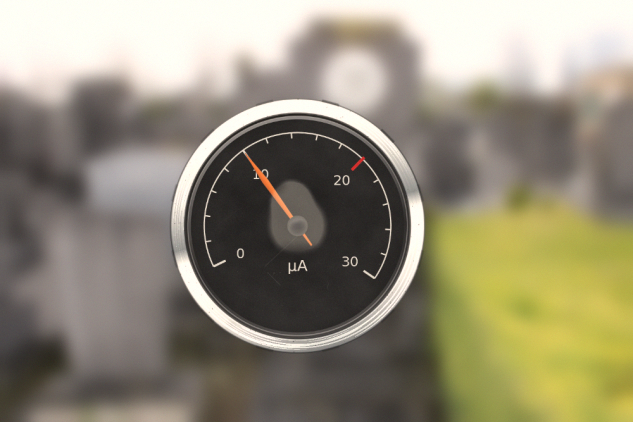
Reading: 10 µA
